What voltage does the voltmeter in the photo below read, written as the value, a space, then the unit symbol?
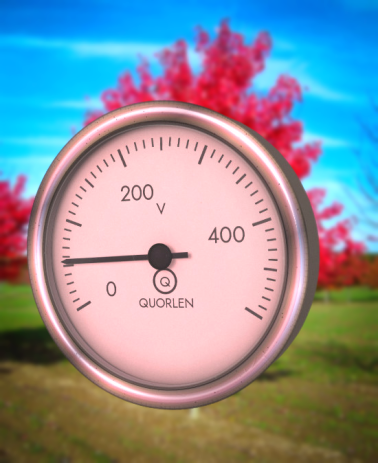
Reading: 55 V
